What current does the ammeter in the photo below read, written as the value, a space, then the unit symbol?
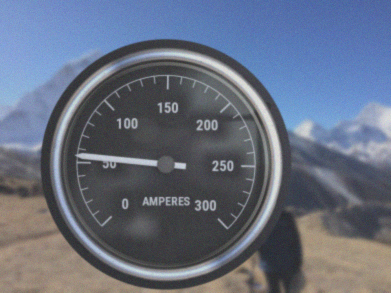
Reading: 55 A
